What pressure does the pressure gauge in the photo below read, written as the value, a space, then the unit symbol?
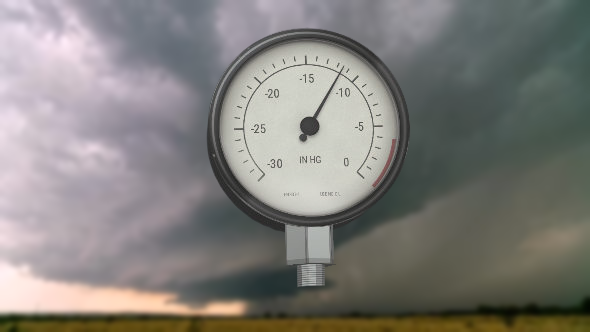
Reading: -11.5 inHg
